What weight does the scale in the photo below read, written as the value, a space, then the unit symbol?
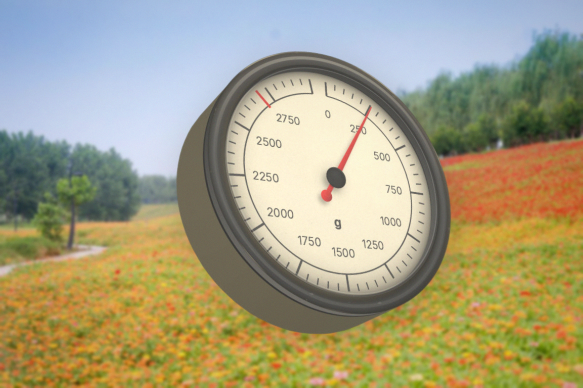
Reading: 250 g
